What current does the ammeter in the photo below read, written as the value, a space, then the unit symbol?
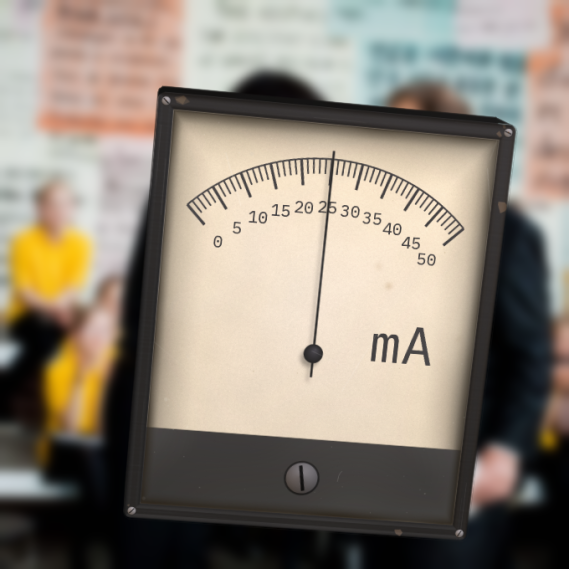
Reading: 25 mA
